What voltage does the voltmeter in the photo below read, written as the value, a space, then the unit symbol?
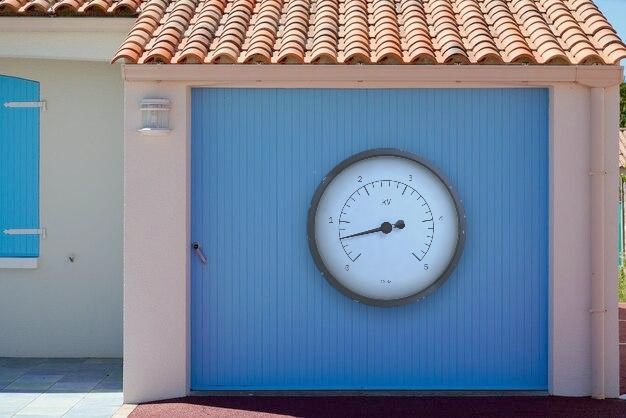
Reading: 0.6 kV
